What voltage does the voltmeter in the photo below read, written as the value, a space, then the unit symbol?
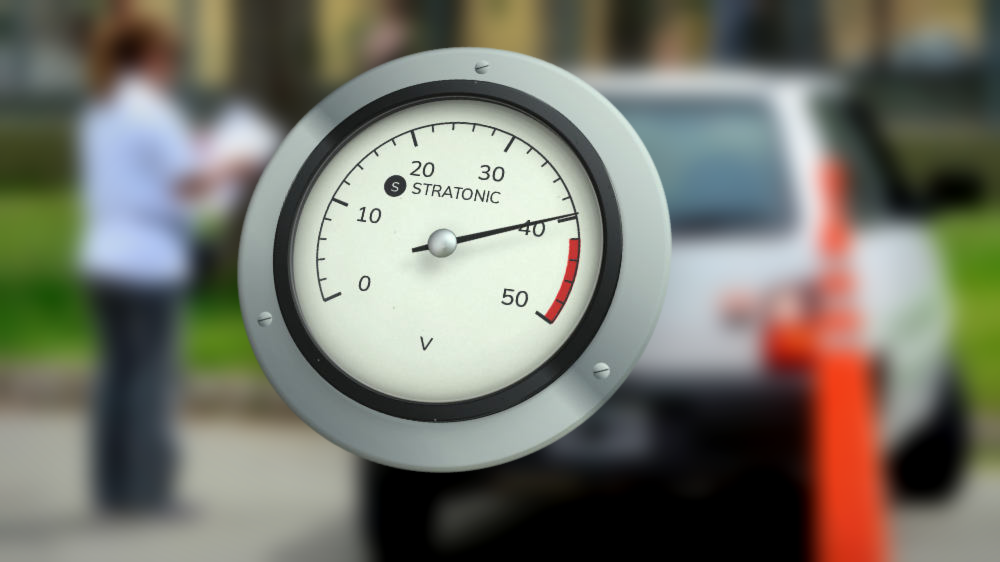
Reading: 40 V
